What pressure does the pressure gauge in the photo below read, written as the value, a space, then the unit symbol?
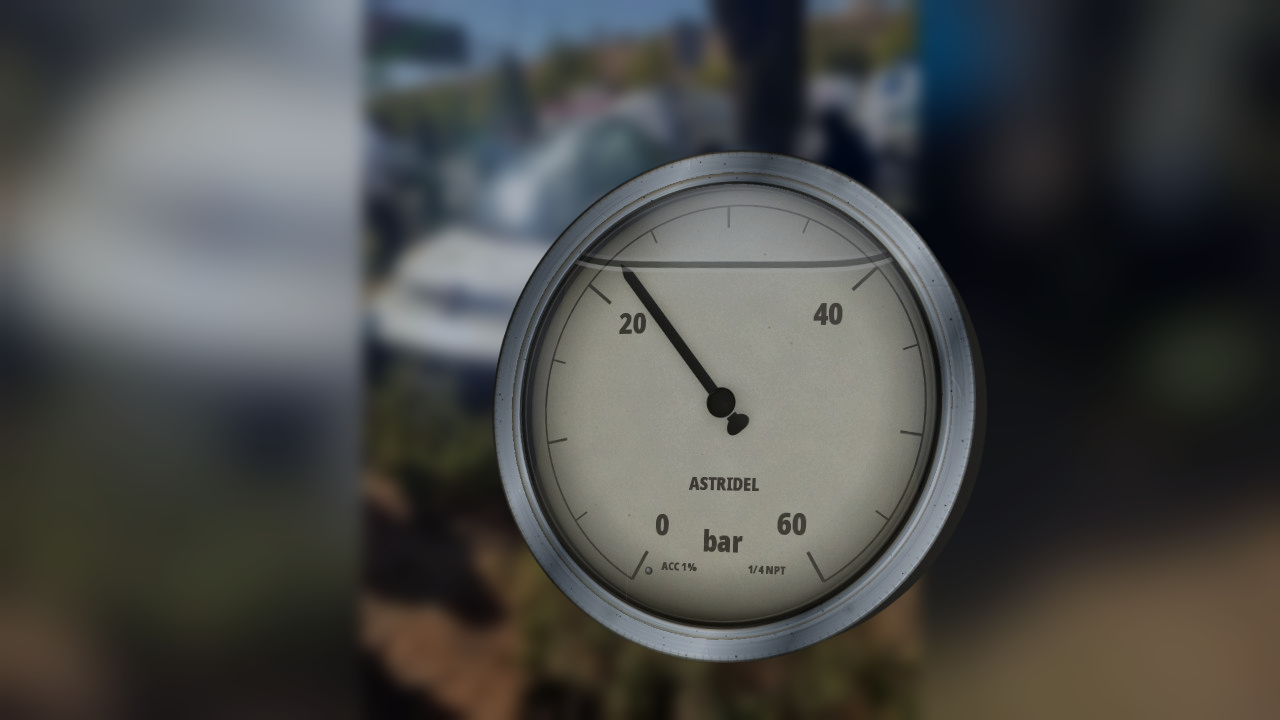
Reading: 22.5 bar
